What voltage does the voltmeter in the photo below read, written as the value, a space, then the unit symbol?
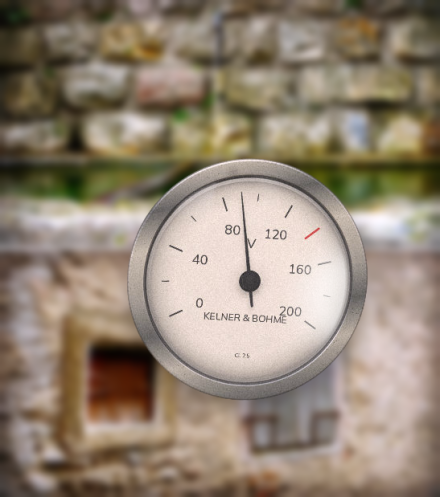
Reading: 90 V
